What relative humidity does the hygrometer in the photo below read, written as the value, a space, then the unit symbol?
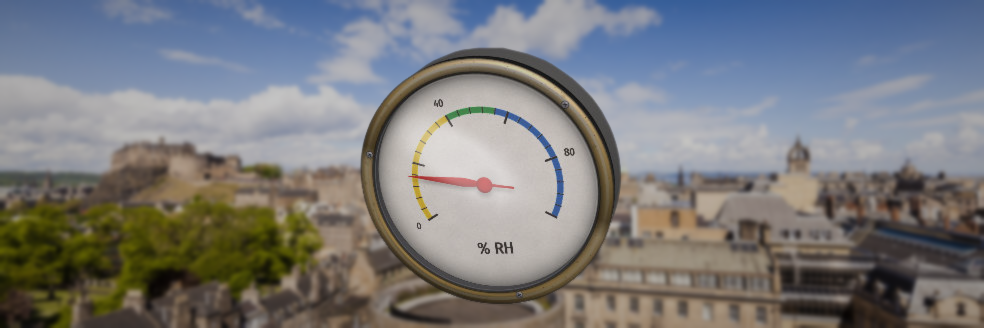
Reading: 16 %
